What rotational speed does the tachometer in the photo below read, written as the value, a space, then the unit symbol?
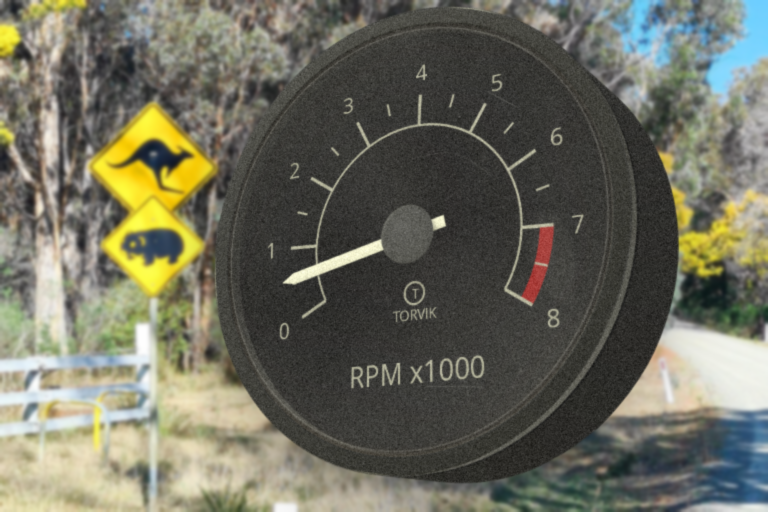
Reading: 500 rpm
